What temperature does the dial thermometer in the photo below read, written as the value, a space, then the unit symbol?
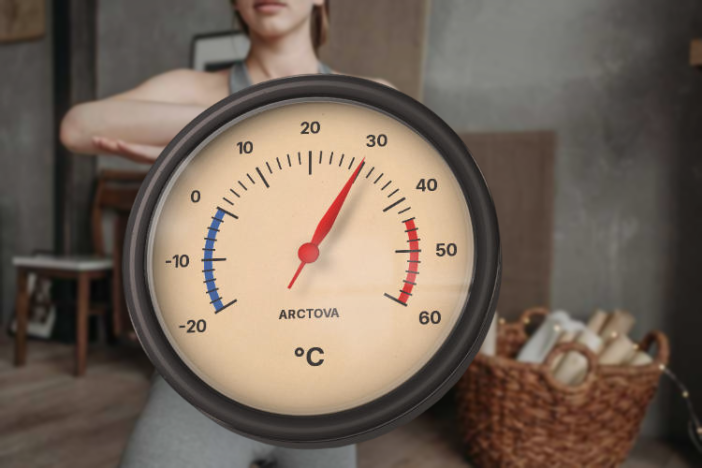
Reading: 30 °C
